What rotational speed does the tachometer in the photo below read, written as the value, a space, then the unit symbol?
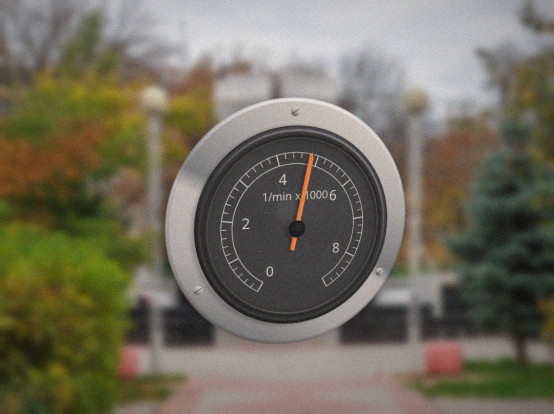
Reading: 4800 rpm
